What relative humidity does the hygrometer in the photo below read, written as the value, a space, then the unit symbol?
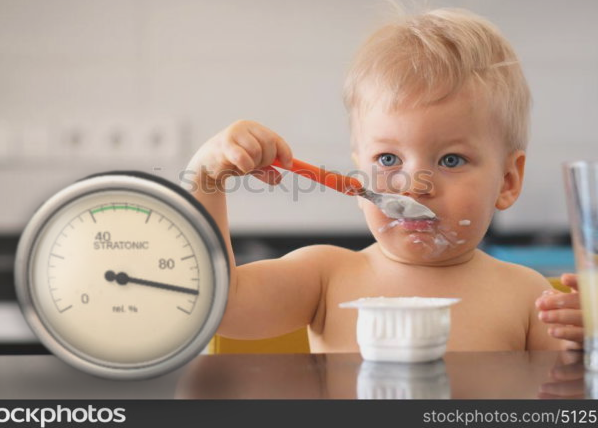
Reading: 92 %
